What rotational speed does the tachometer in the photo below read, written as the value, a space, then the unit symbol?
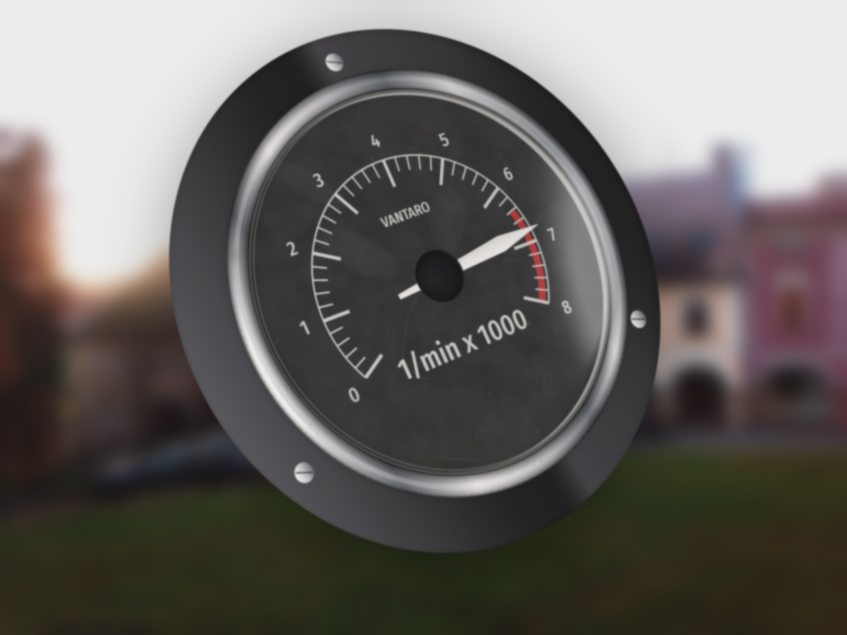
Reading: 6800 rpm
